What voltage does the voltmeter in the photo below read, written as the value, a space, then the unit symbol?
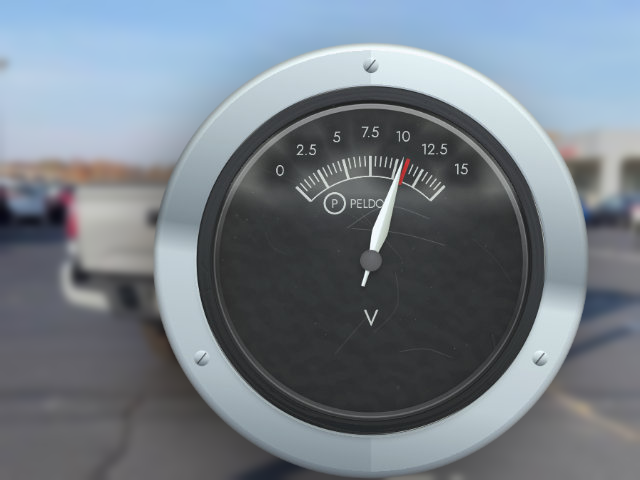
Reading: 10.5 V
